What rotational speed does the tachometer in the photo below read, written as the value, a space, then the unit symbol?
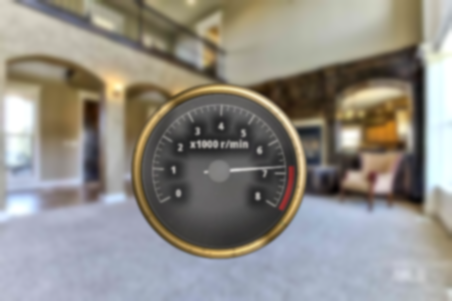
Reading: 6800 rpm
